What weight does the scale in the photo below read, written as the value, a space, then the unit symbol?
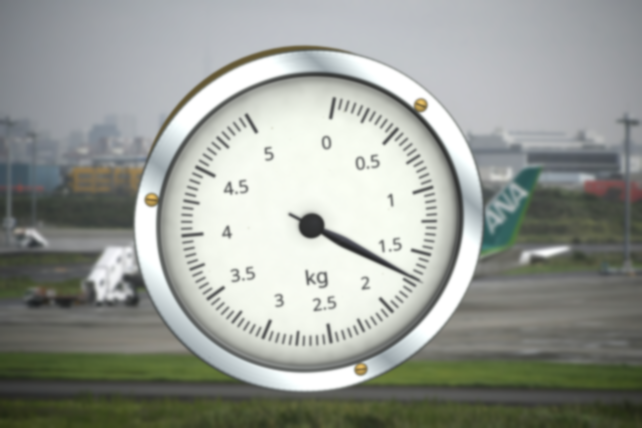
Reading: 1.7 kg
